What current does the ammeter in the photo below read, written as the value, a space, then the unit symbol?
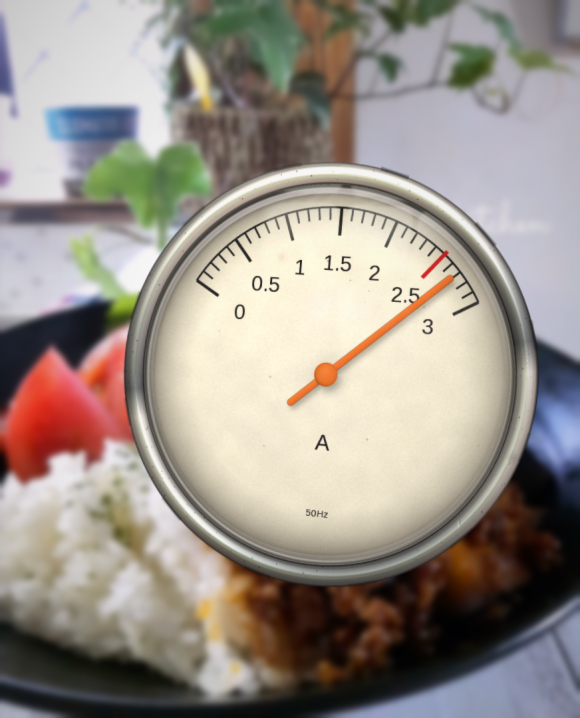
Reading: 2.7 A
